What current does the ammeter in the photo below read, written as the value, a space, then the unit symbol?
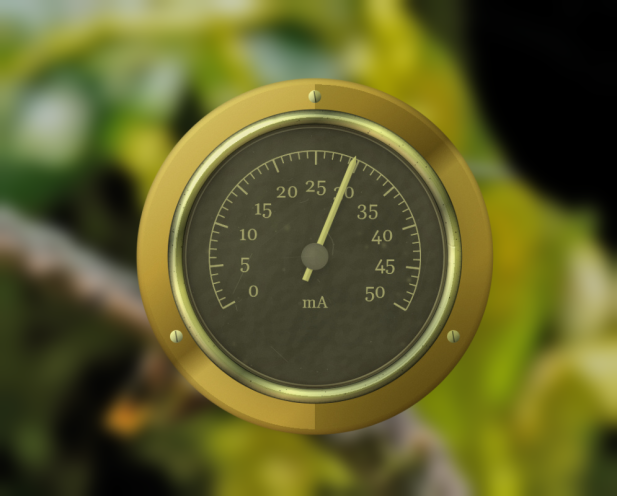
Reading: 29.5 mA
